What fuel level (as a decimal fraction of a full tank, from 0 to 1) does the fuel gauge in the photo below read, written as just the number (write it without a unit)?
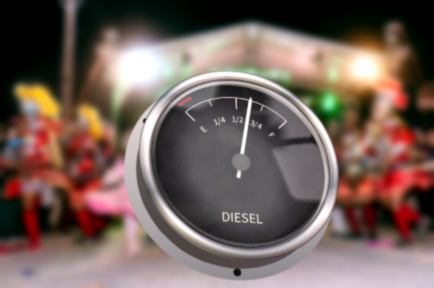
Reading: 0.625
